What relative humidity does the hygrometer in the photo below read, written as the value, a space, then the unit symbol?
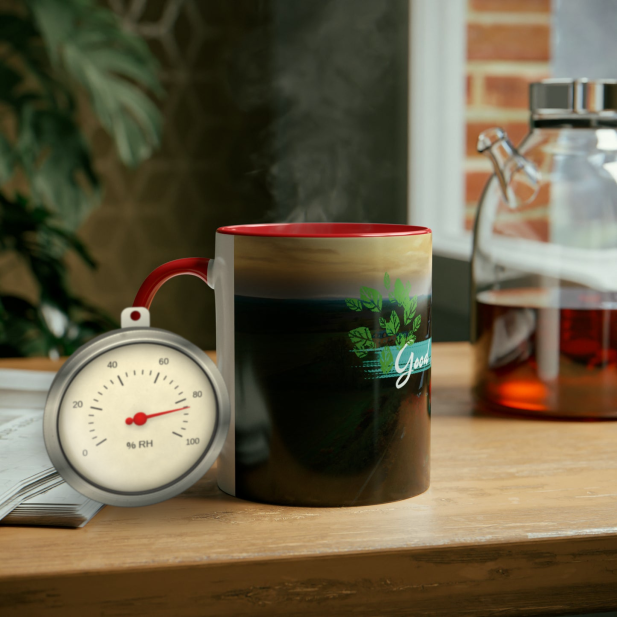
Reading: 84 %
